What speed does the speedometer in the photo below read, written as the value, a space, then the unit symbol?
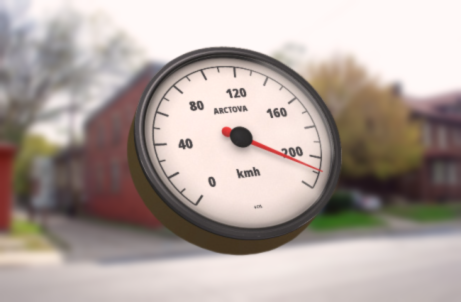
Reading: 210 km/h
